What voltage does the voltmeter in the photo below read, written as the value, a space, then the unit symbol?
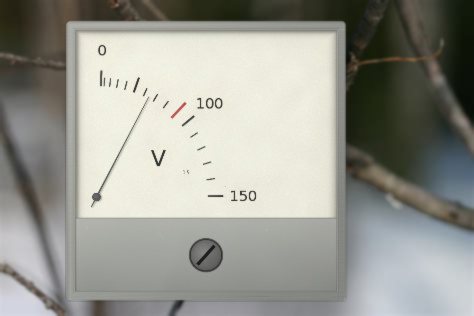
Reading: 65 V
